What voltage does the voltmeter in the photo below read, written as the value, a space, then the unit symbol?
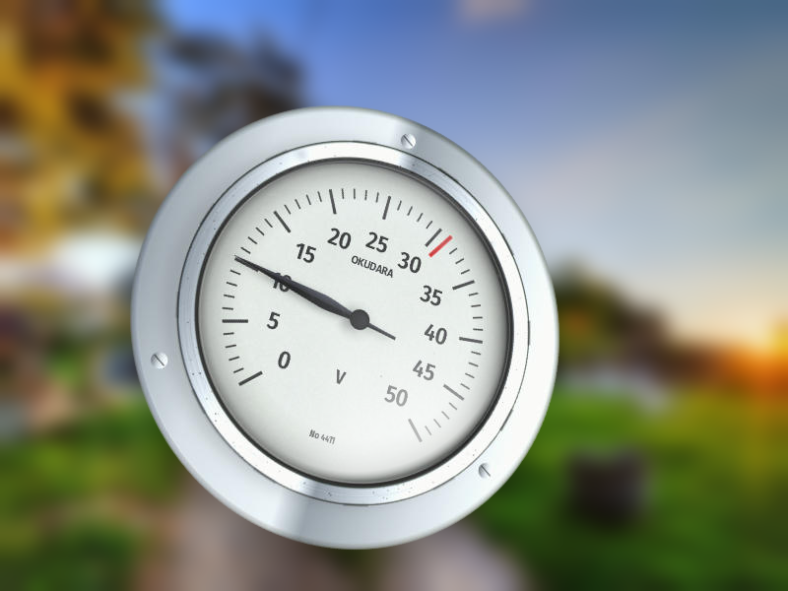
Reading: 10 V
